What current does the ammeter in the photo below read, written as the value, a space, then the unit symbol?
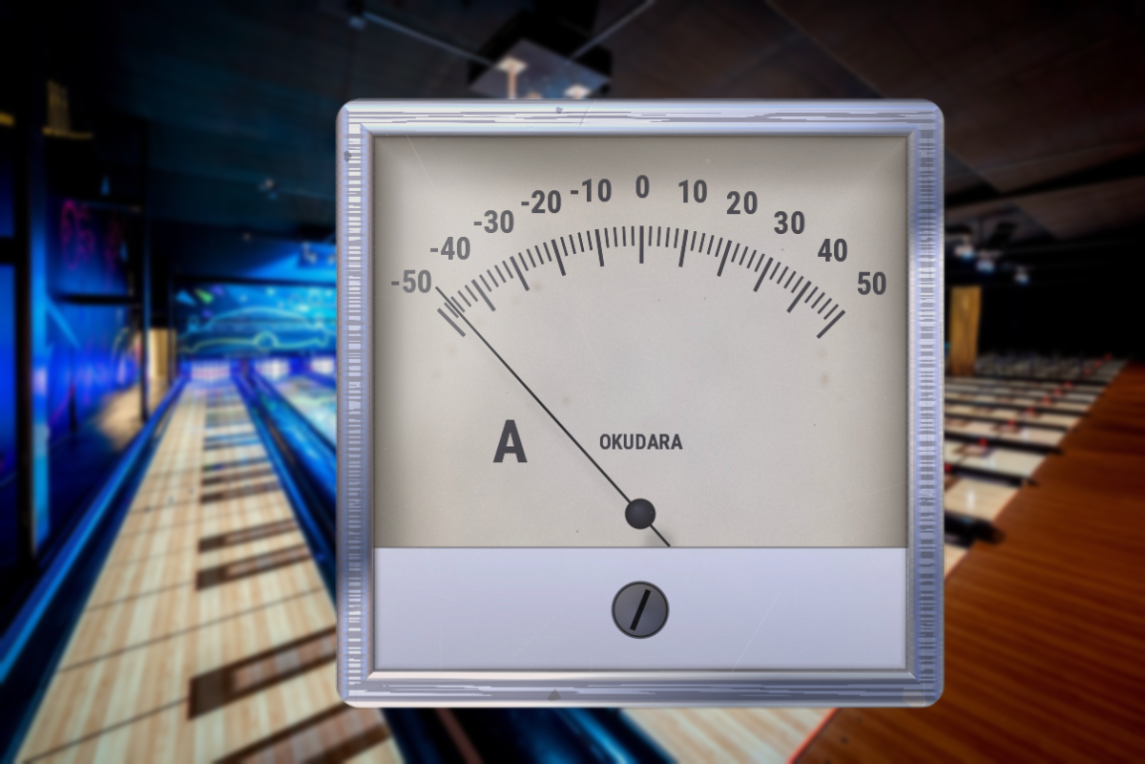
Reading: -47 A
